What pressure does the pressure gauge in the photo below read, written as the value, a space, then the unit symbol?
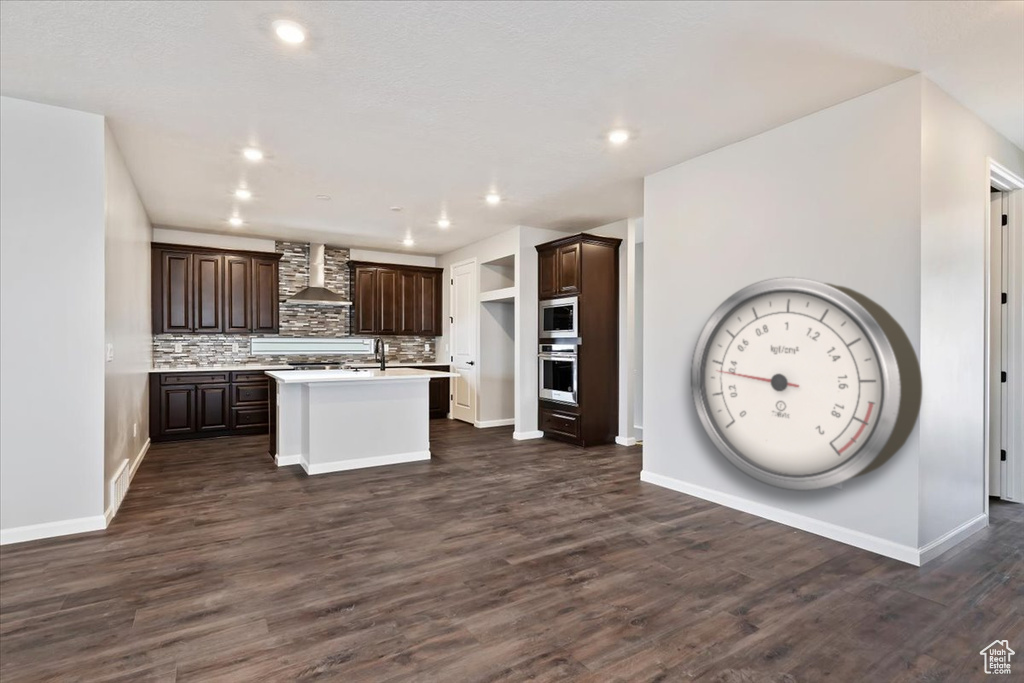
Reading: 0.35 kg/cm²
